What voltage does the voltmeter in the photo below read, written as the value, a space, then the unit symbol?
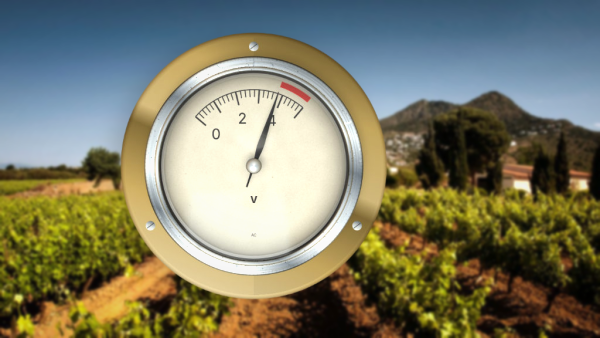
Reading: 3.8 V
